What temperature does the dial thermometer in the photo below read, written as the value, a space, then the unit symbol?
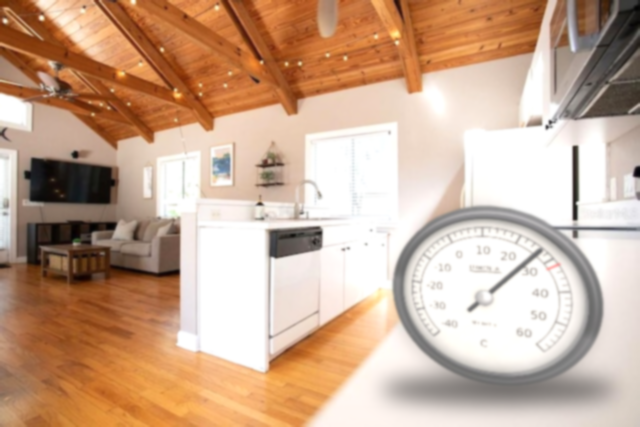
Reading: 26 °C
